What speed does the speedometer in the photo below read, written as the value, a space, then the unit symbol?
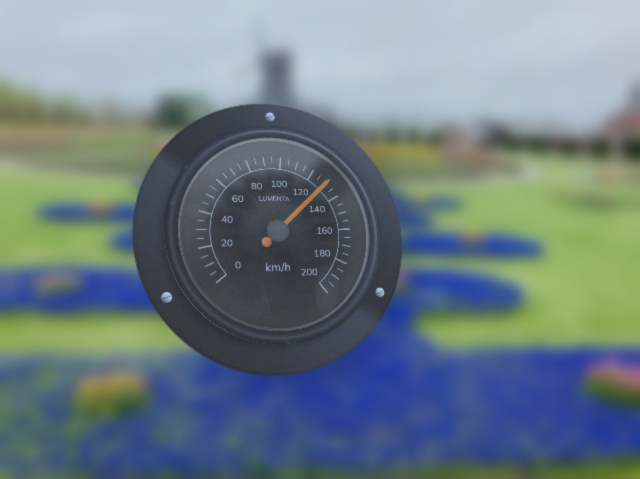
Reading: 130 km/h
